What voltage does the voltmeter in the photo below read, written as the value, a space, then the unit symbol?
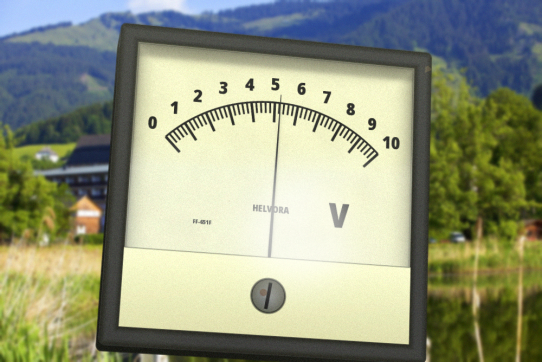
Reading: 5.2 V
